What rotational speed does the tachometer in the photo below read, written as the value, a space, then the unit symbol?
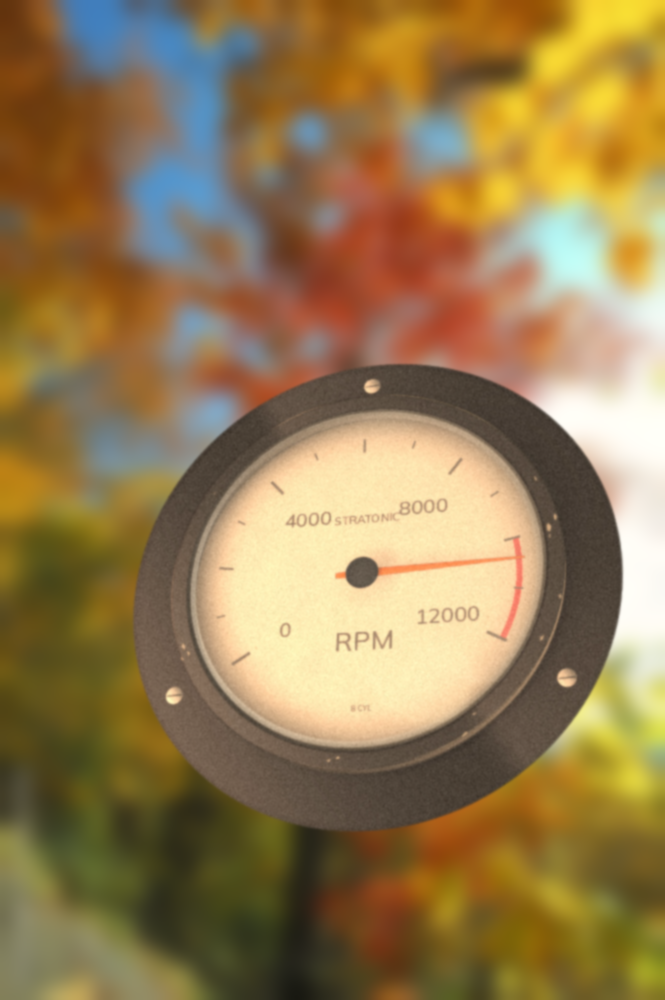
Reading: 10500 rpm
